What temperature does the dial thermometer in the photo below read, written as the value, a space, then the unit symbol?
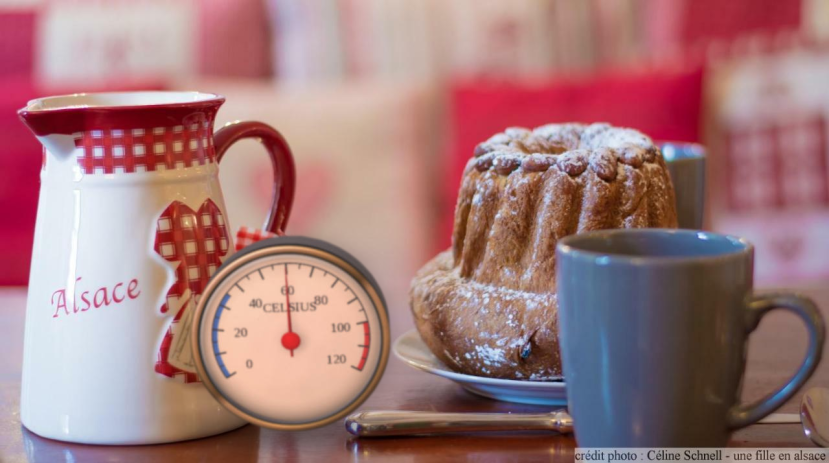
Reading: 60 °C
